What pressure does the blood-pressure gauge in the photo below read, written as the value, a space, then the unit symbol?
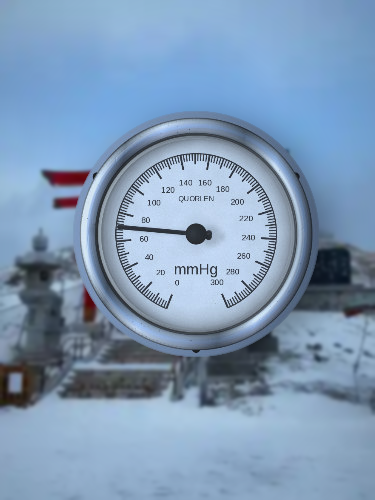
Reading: 70 mmHg
